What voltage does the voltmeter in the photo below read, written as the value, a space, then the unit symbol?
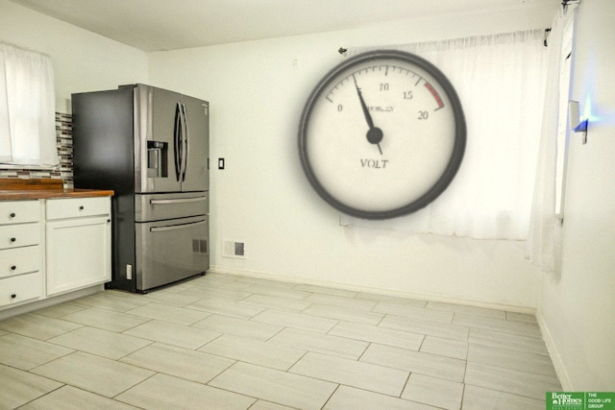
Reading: 5 V
